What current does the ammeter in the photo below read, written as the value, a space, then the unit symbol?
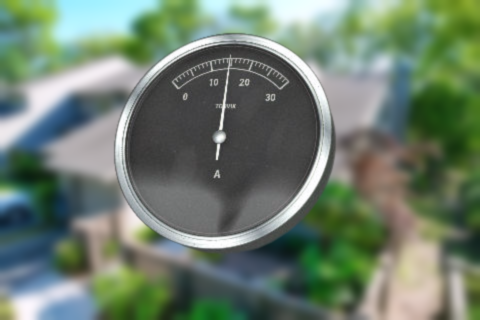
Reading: 15 A
